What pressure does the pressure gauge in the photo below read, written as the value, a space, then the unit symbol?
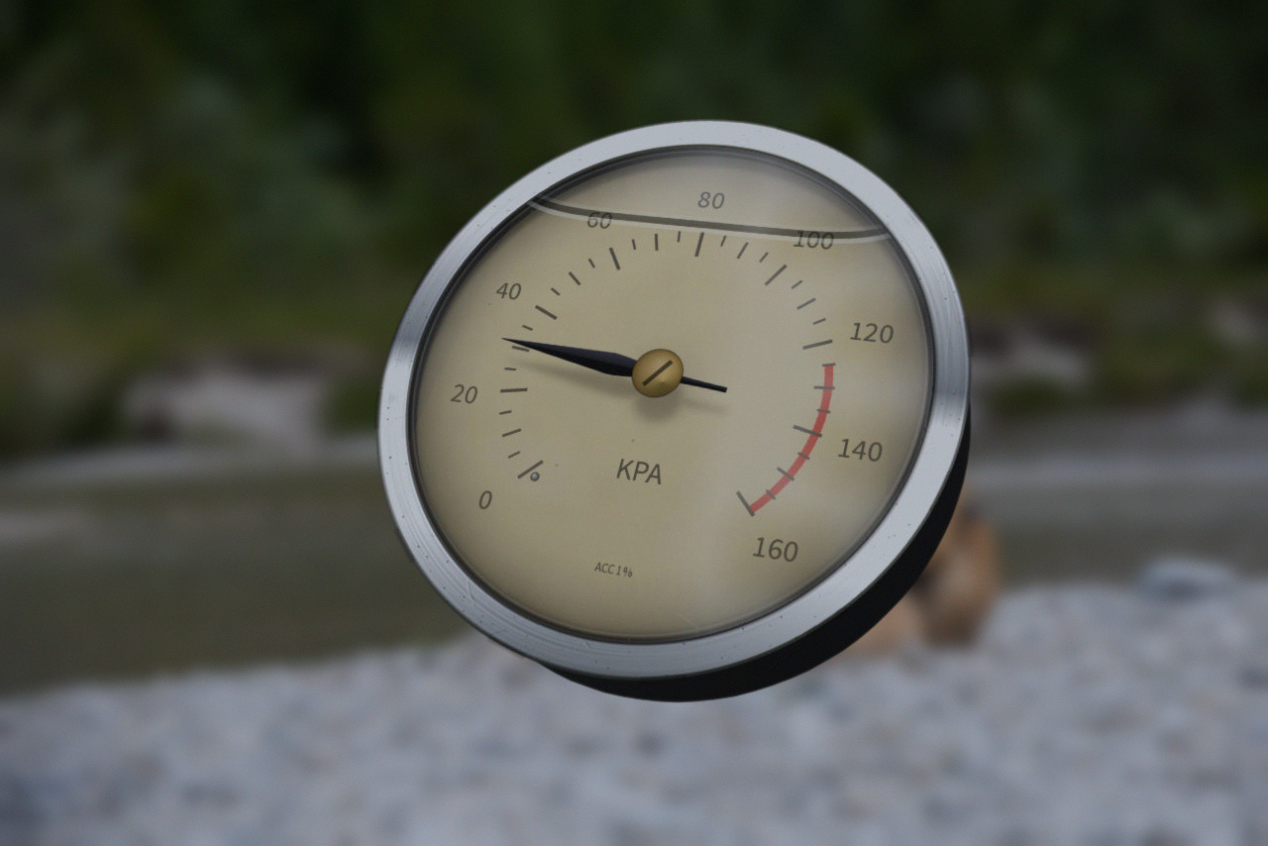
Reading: 30 kPa
